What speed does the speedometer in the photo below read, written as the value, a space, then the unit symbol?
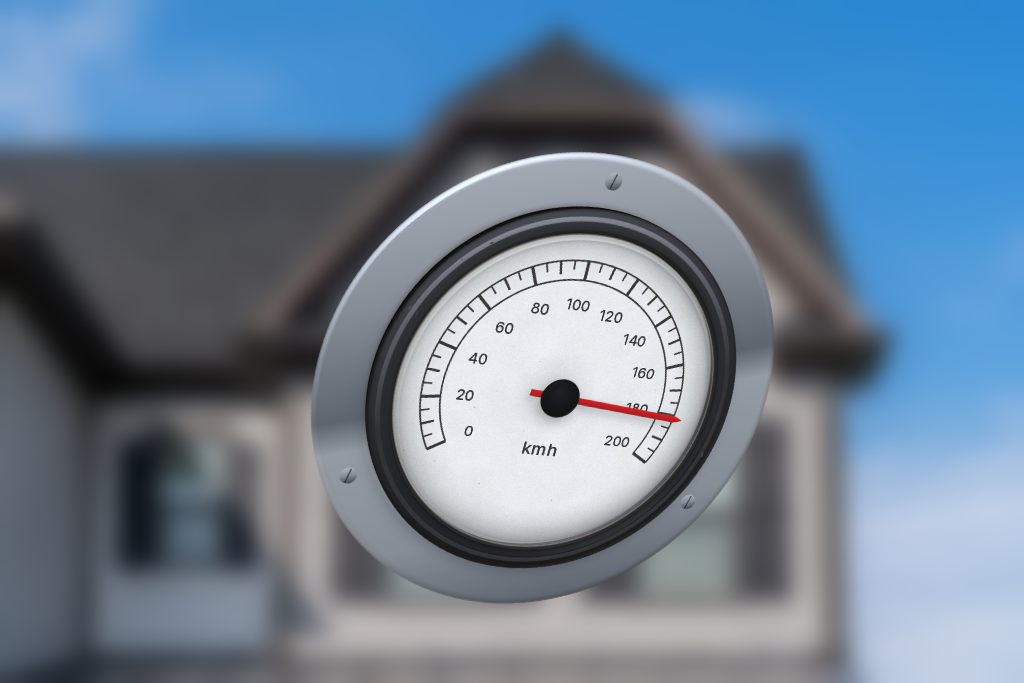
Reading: 180 km/h
